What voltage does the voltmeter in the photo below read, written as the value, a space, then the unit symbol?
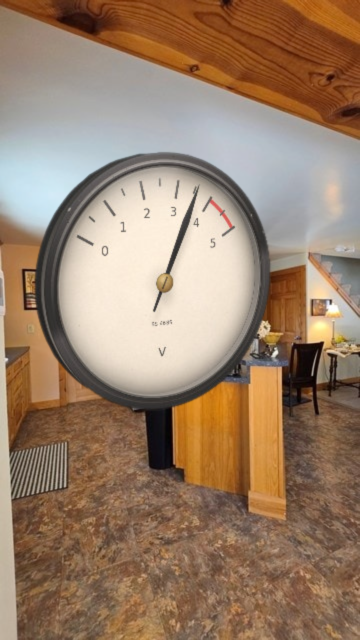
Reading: 3.5 V
